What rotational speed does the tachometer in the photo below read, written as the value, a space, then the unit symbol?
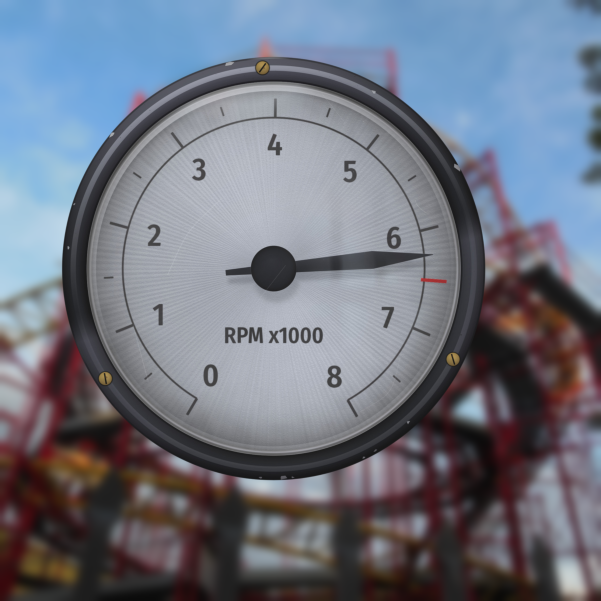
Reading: 6250 rpm
